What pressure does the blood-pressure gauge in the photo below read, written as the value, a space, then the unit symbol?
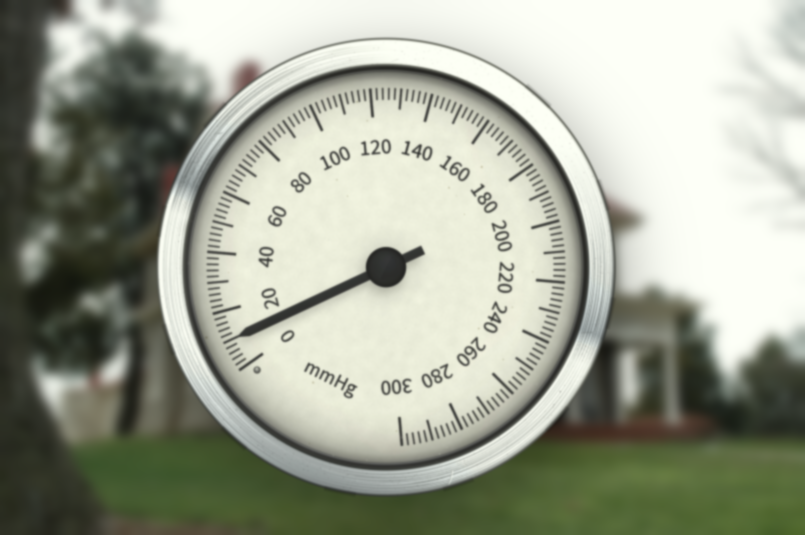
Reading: 10 mmHg
